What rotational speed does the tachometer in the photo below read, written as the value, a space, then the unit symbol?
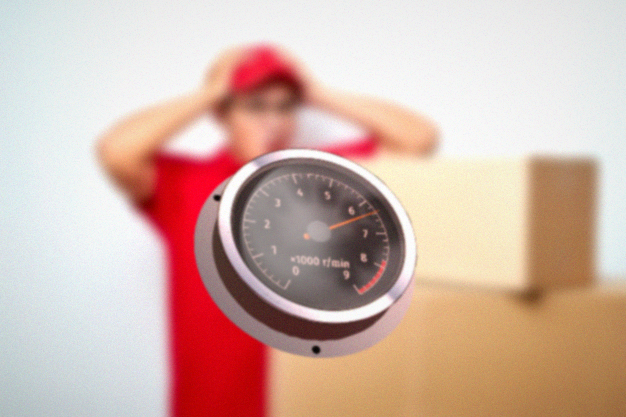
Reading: 6400 rpm
